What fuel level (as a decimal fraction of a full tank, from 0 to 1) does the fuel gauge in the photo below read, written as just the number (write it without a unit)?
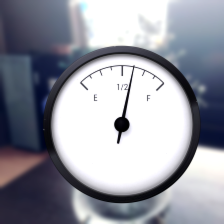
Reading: 0.625
